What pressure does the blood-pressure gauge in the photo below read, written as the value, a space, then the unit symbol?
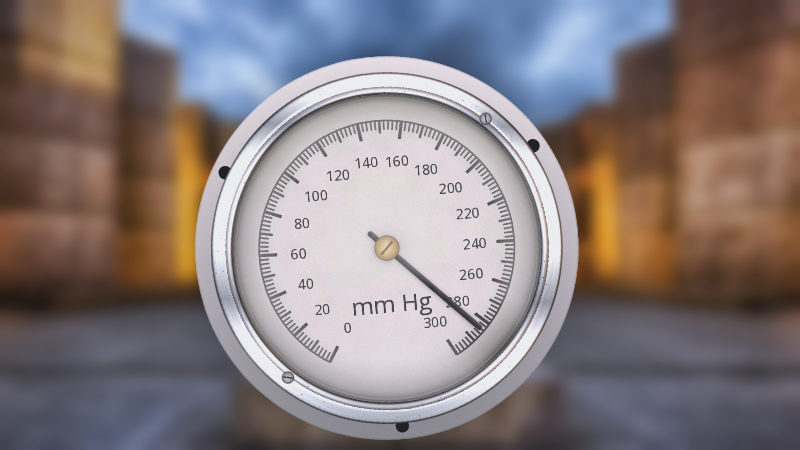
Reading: 284 mmHg
